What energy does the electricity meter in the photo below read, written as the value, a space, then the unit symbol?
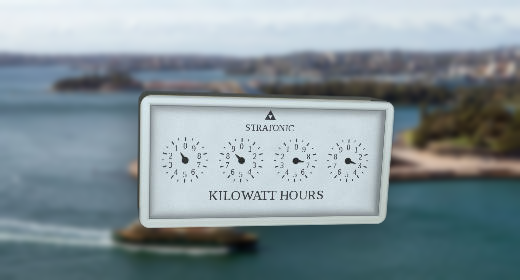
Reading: 873 kWh
